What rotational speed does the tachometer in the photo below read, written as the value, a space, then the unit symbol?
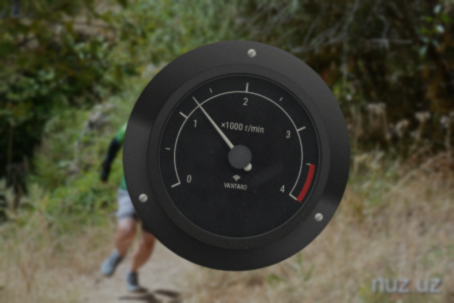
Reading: 1250 rpm
